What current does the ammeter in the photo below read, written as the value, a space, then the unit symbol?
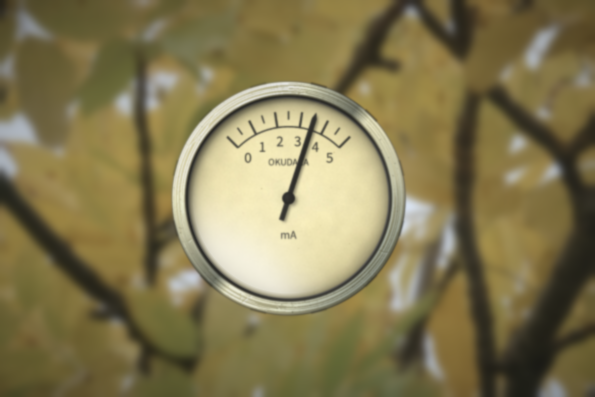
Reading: 3.5 mA
